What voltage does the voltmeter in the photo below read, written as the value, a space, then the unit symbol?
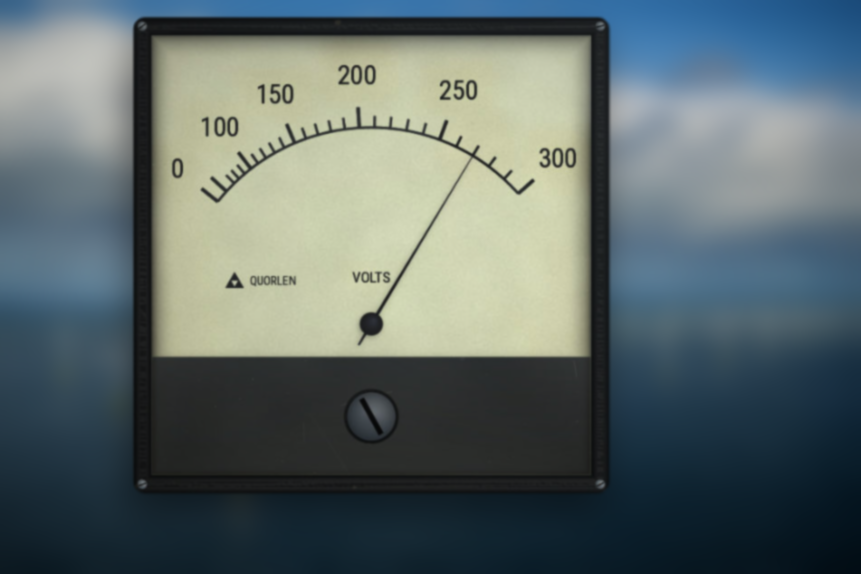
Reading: 270 V
